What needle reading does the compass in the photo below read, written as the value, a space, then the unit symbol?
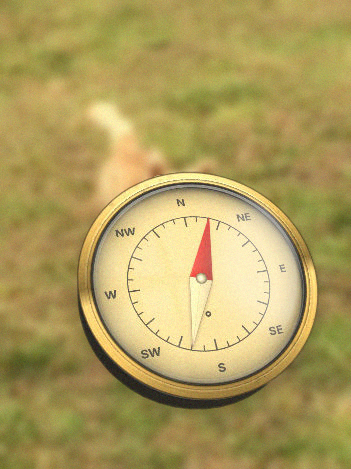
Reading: 20 °
